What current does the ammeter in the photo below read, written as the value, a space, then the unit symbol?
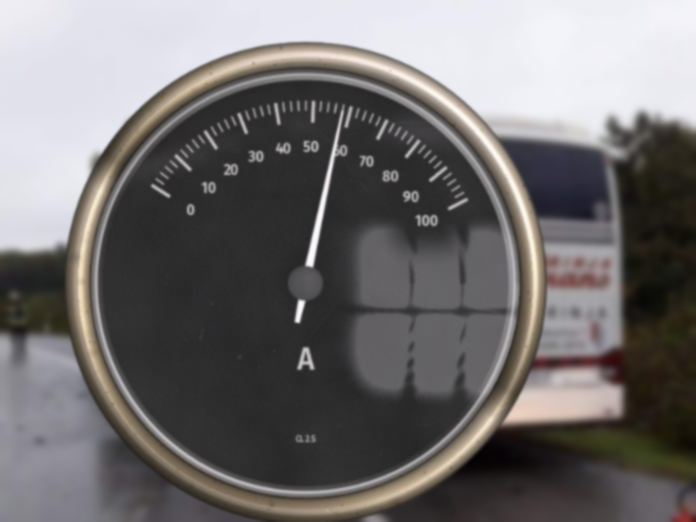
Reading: 58 A
